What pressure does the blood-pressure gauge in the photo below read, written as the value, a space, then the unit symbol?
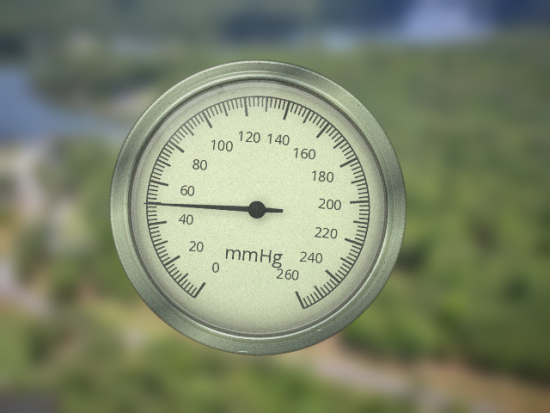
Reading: 50 mmHg
